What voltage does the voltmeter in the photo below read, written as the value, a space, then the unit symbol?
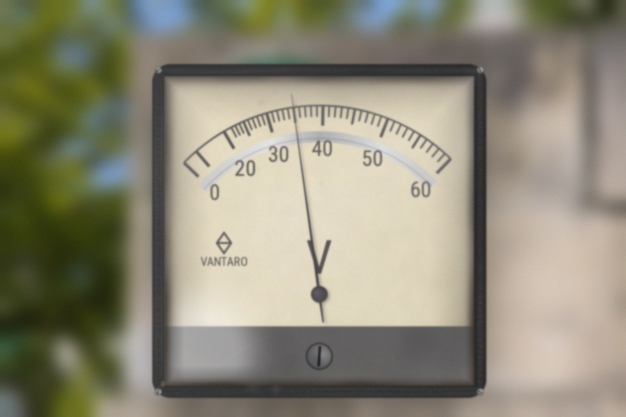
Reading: 35 V
